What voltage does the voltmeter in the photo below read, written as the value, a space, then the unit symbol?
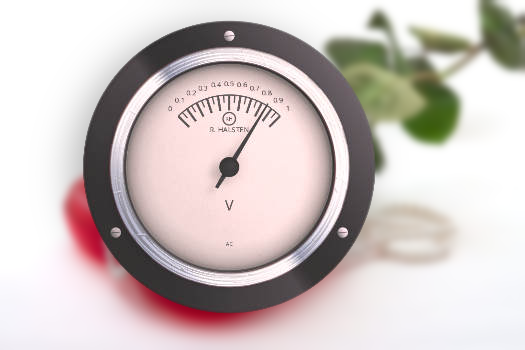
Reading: 0.85 V
